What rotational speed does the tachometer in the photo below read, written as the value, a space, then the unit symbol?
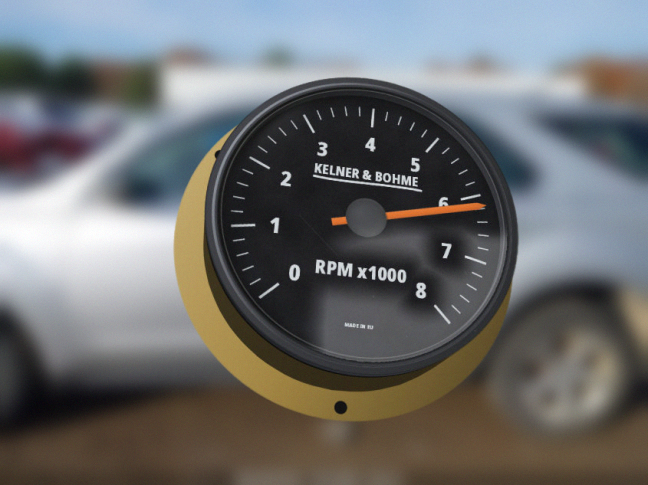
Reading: 6200 rpm
